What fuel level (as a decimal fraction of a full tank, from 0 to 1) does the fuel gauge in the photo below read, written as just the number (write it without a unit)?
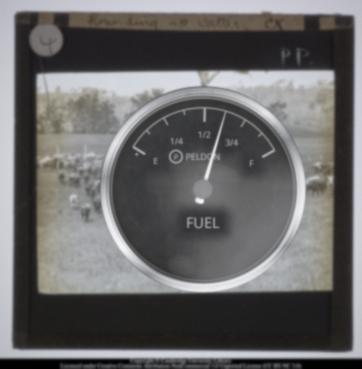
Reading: 0.625
